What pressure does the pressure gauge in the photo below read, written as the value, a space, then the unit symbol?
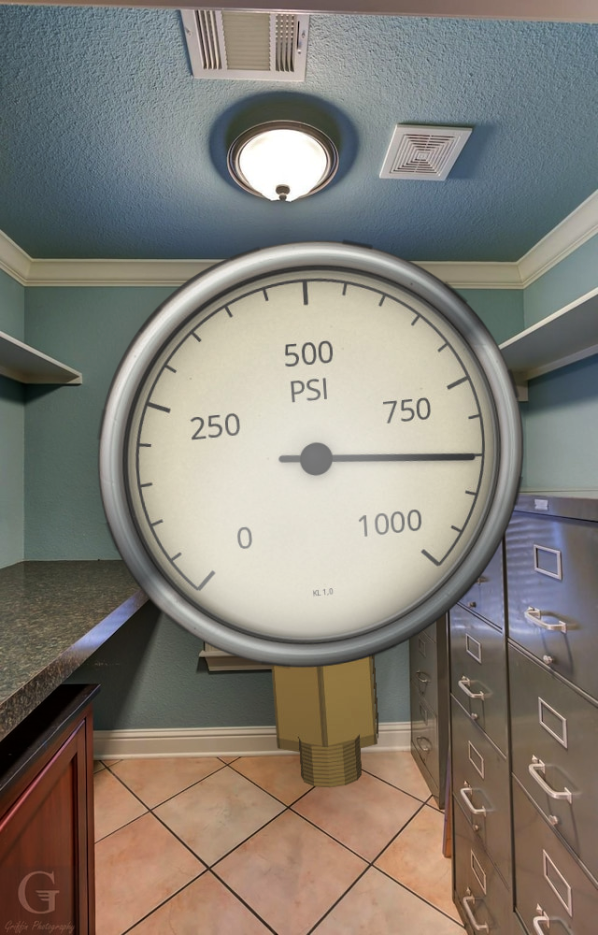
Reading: 850 psi
